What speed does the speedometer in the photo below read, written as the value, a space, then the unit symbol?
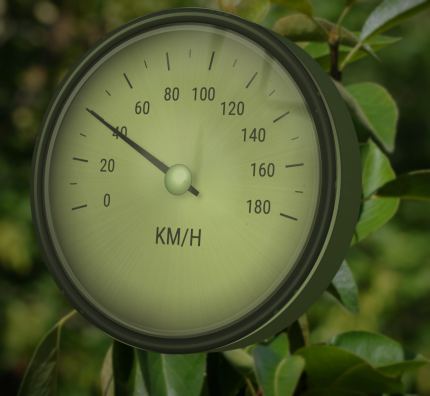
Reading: 40 km/h
